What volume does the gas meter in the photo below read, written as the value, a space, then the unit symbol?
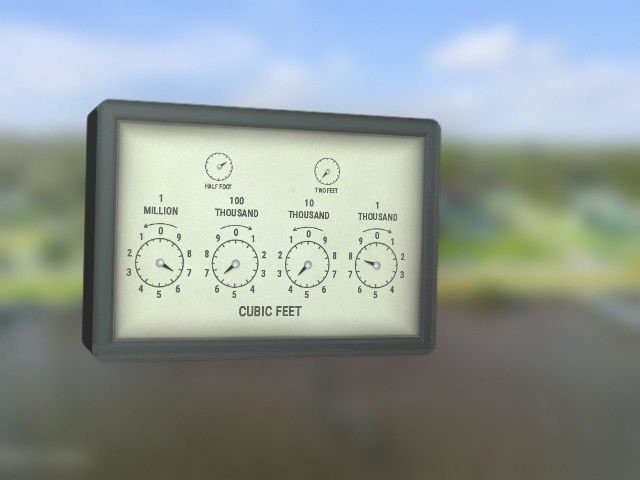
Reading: 663800 ft³
